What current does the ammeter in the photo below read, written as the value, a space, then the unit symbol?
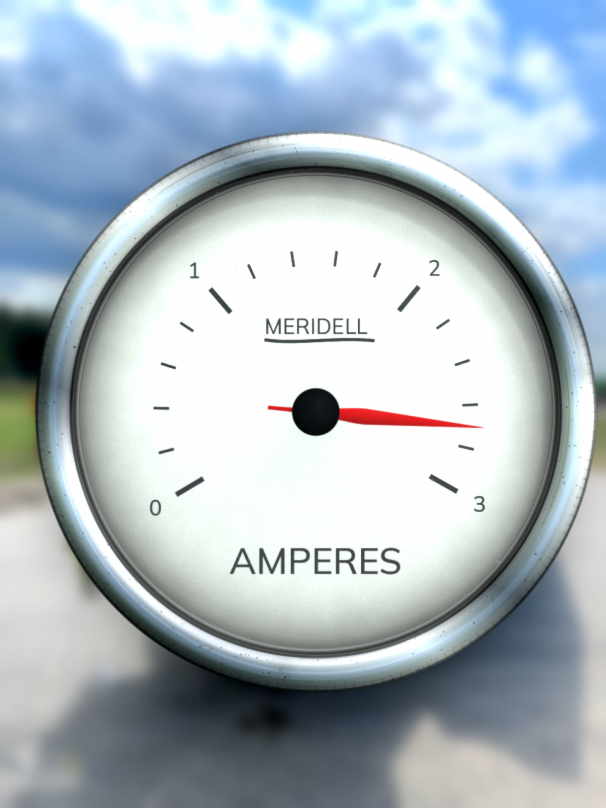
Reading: 2.7 A
